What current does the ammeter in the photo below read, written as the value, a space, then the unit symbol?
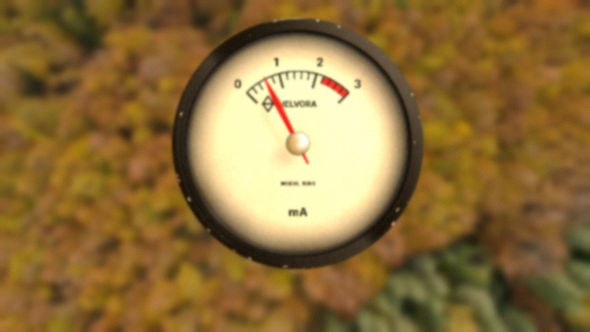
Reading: 0.6 mA
